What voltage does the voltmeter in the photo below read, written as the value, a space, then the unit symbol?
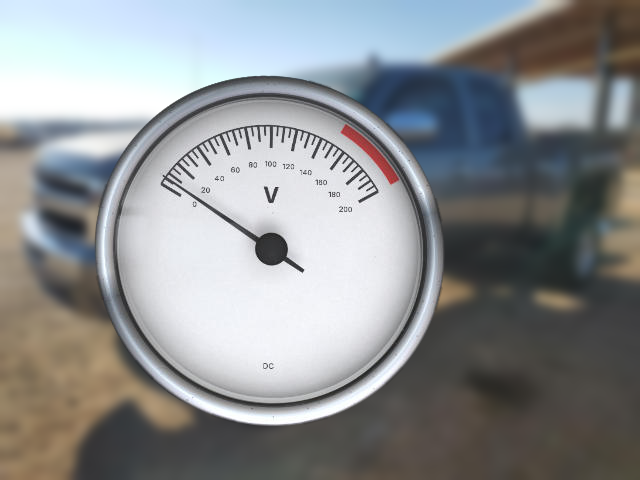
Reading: 5 V
